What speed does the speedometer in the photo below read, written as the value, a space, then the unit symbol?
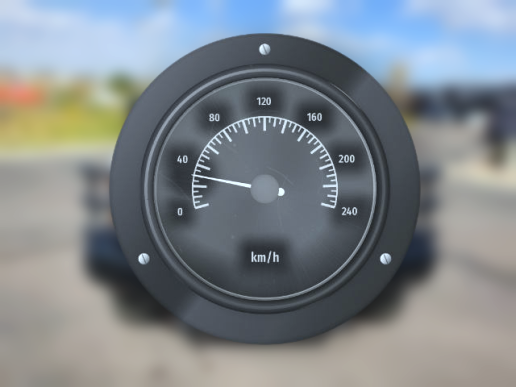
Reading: 30 km/h
